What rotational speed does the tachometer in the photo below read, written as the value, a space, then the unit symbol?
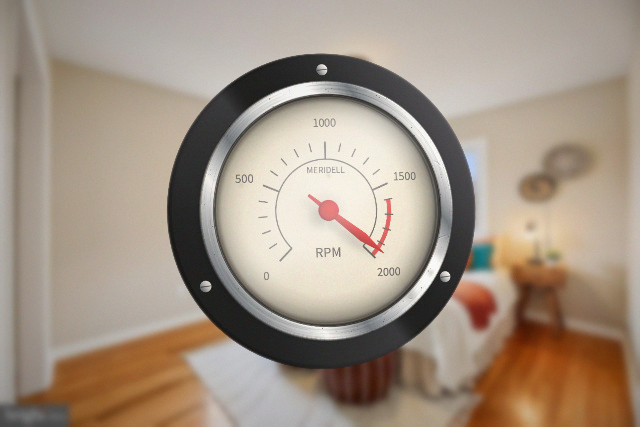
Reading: 1950 rpm
